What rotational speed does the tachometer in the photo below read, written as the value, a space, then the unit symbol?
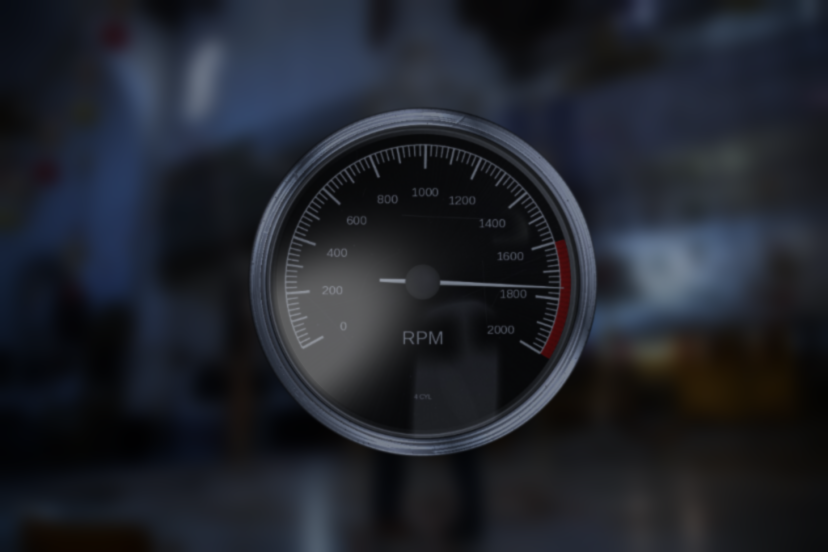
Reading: 1760 rpm
